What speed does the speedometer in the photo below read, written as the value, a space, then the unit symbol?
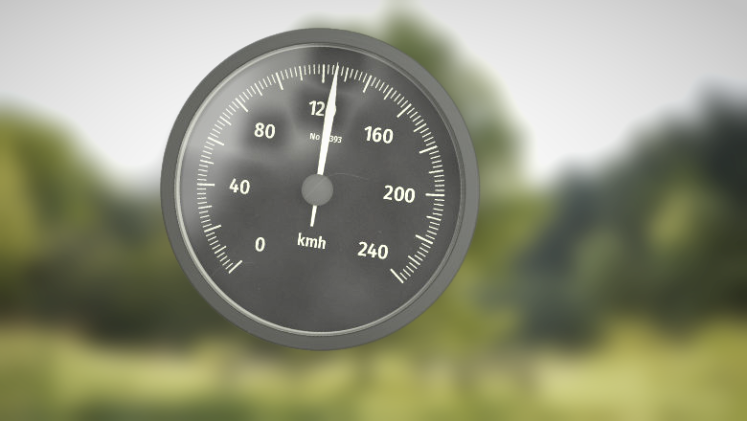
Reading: 126 km/h
